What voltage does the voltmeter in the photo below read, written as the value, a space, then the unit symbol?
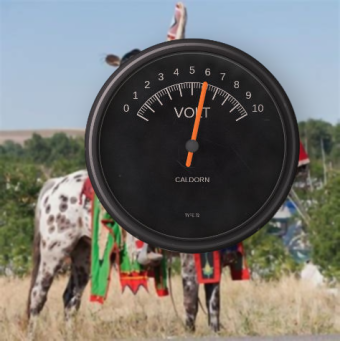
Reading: 6 V
